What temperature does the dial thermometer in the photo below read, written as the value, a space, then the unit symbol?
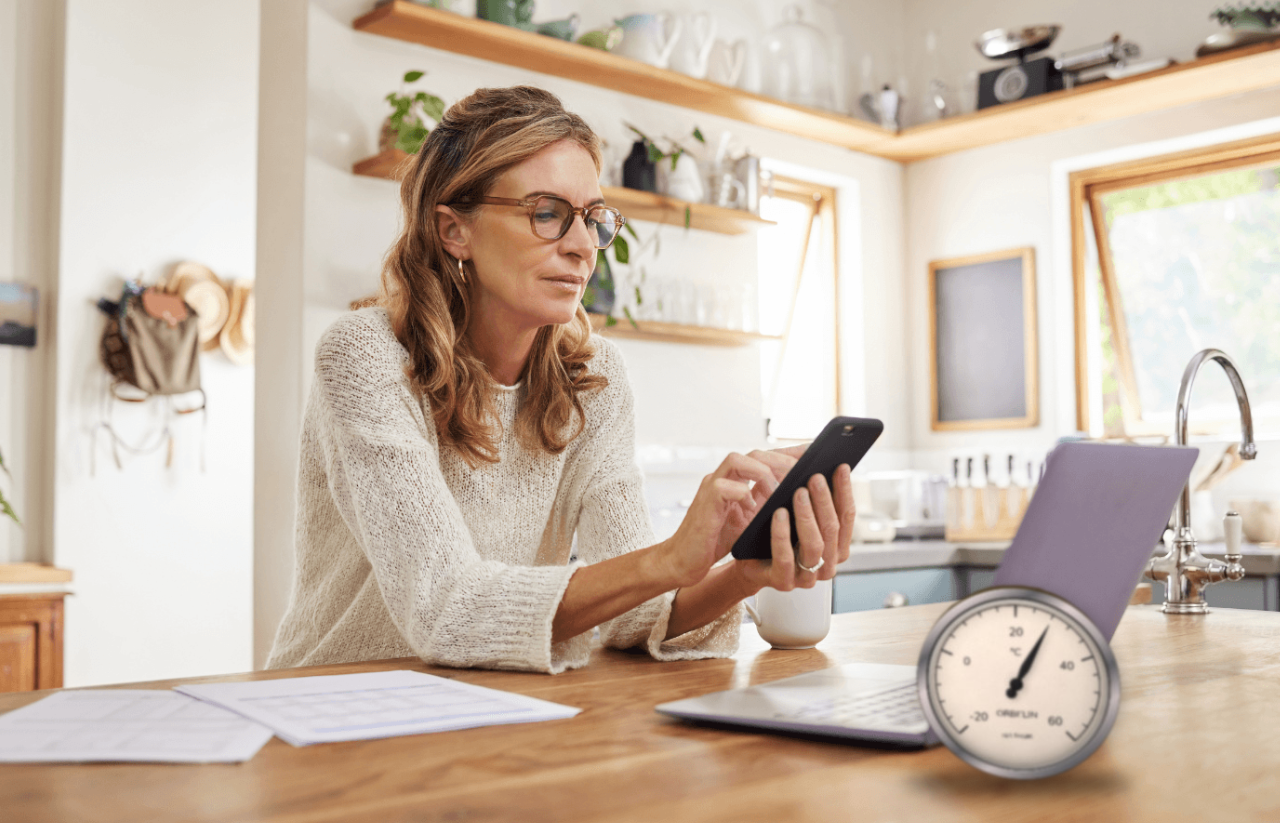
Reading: 28 °C
